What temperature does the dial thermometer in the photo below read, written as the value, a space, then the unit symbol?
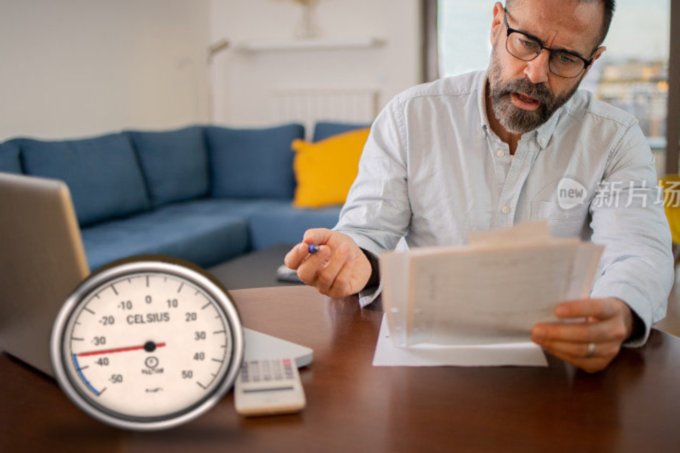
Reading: -35 °C
